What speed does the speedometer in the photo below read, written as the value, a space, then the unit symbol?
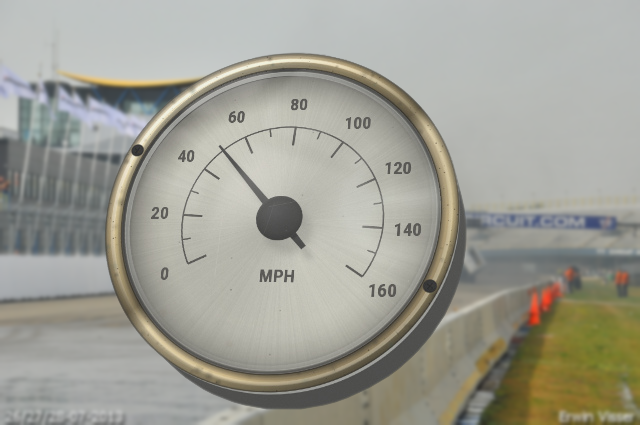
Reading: 50 mph
